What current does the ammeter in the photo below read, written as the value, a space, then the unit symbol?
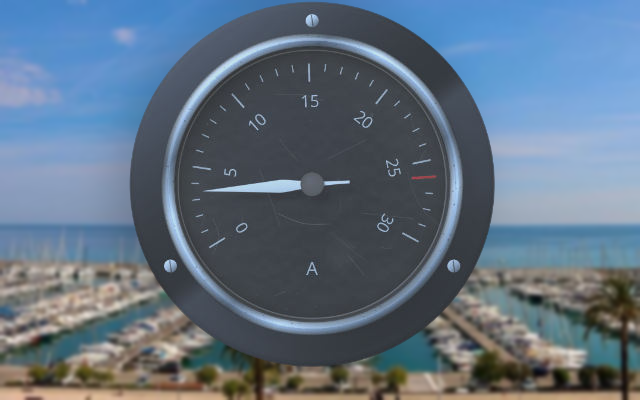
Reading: 3.5 A
